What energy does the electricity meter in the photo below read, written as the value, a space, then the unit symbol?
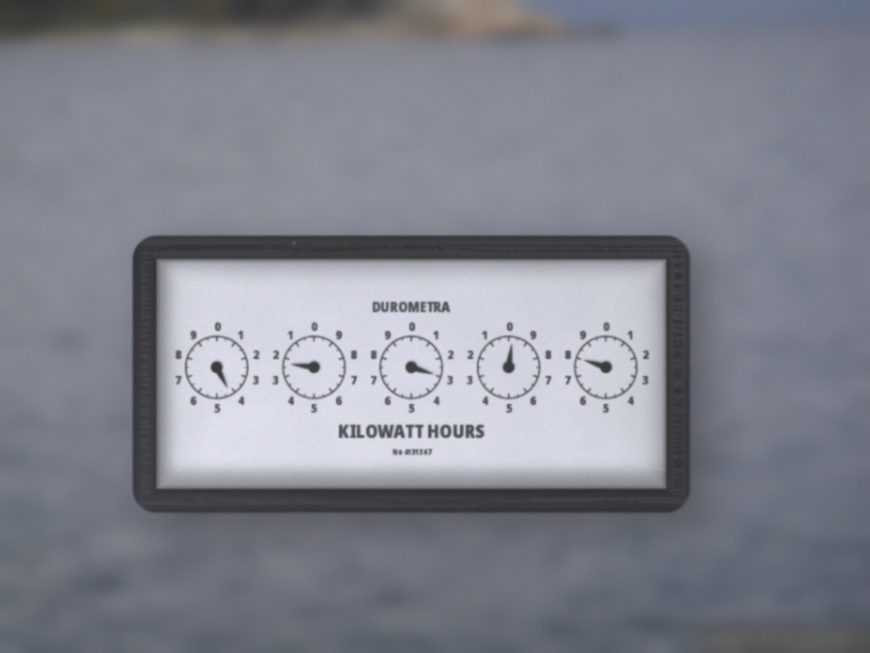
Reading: 42298 kWh
